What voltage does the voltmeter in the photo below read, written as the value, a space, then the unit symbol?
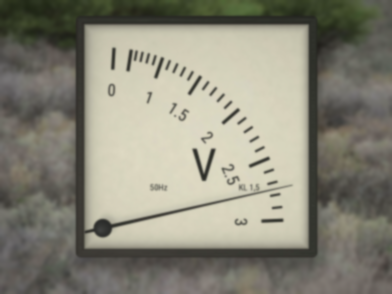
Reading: 2.75 V
